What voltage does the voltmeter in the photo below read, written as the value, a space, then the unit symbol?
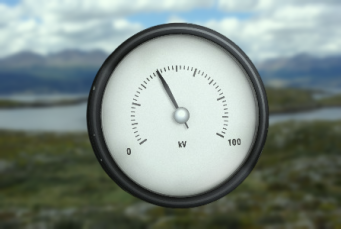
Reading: 40 kV
